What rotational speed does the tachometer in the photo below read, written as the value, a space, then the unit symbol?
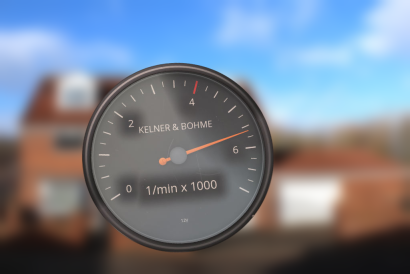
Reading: 5625 rpm
